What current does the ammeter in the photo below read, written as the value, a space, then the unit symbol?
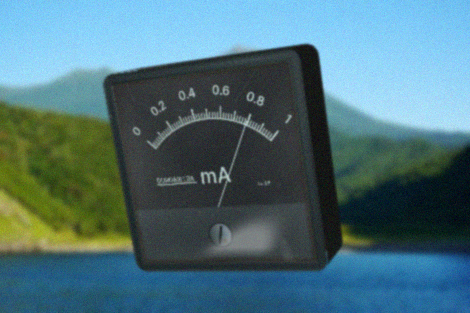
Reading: 0.8 mA
